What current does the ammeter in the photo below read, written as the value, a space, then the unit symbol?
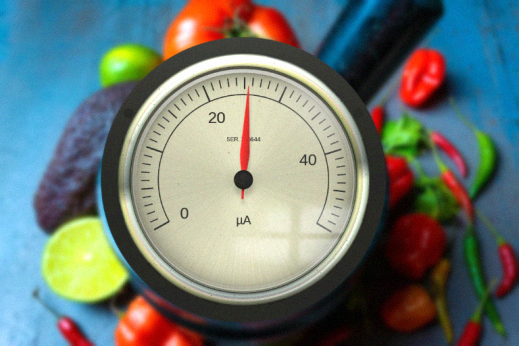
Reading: 25.5 µA
